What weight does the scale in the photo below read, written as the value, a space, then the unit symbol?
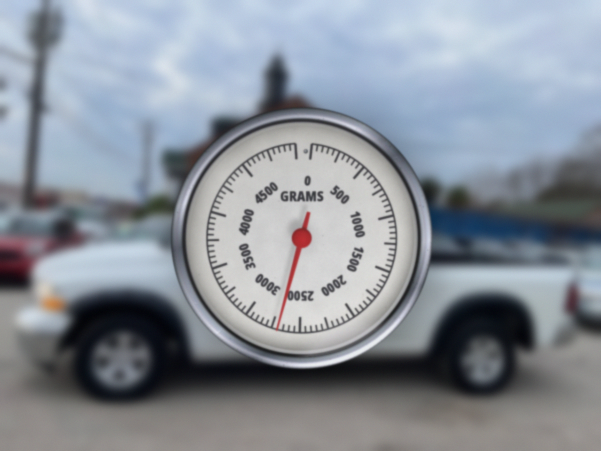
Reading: 2700 g
